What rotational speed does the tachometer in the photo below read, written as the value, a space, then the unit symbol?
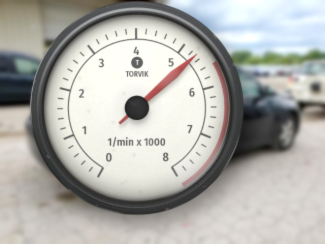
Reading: 5300 rpm
